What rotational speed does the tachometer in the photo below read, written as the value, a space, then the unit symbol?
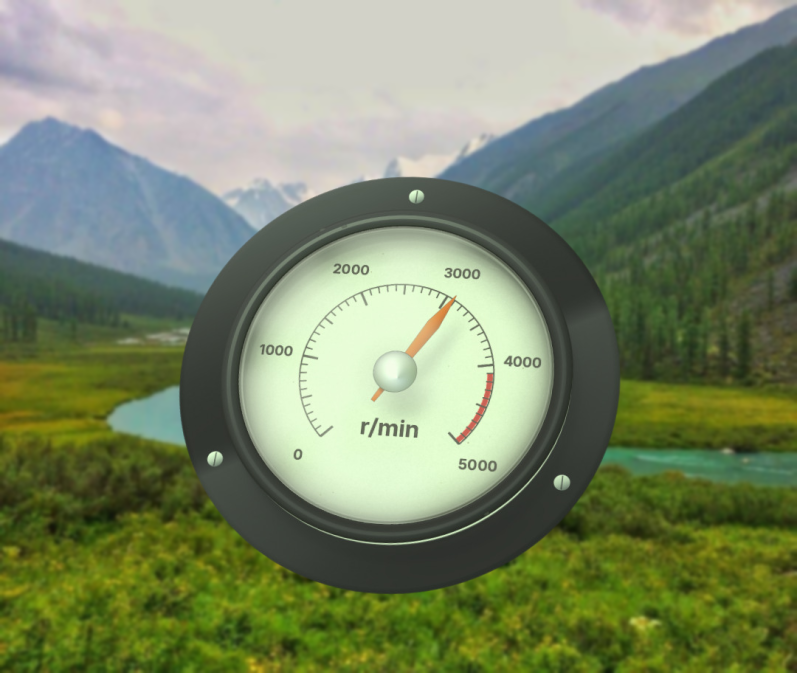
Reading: 3100 rpm
